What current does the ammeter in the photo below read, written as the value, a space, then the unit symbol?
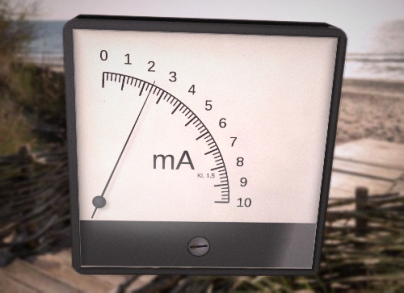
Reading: 2.4 mA
